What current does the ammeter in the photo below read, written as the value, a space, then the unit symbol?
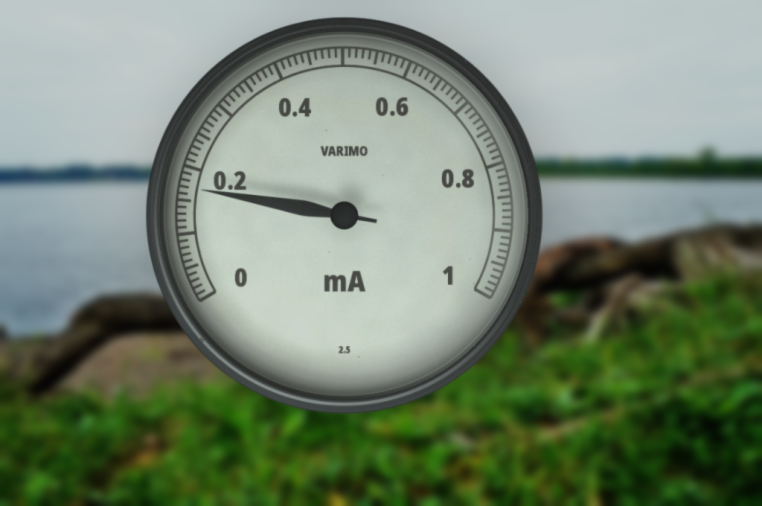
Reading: 0.17 mA
